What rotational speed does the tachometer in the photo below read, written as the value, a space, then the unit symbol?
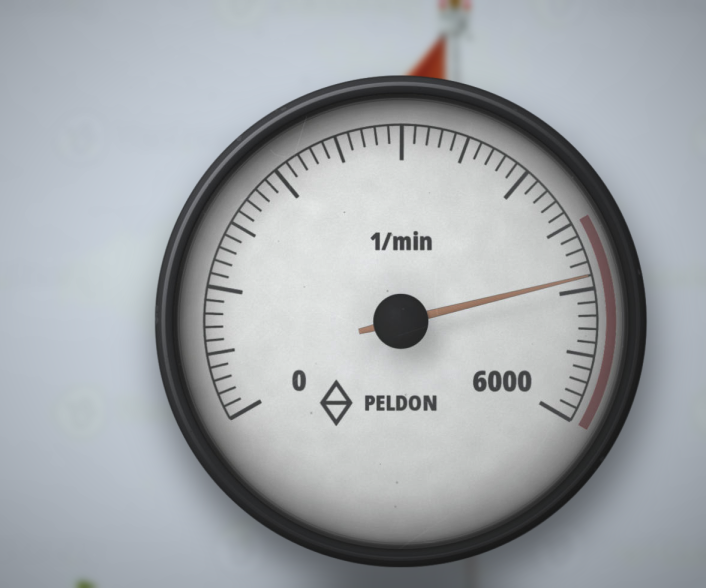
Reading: 4900 rpm
